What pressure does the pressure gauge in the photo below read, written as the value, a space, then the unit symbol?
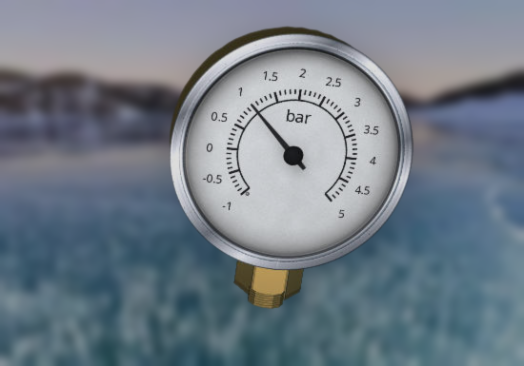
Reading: 1 bar
